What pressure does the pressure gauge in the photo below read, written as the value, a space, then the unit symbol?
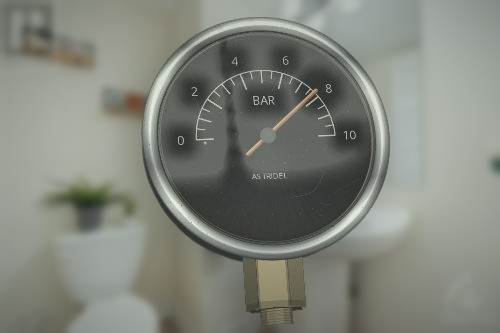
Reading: 7.75 bar
